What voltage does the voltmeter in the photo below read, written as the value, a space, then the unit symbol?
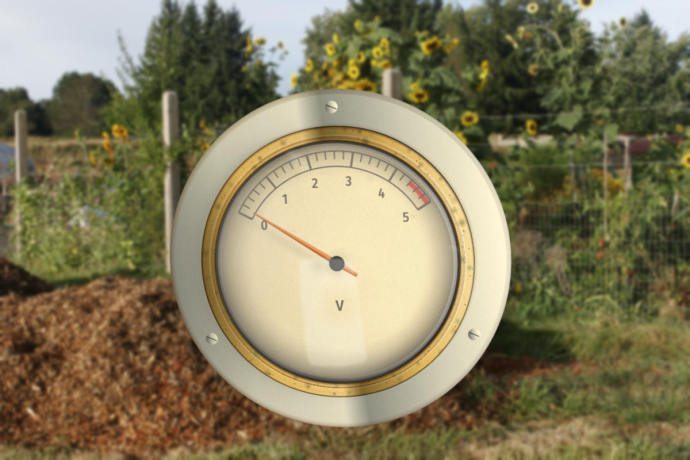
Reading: 0.2 V
